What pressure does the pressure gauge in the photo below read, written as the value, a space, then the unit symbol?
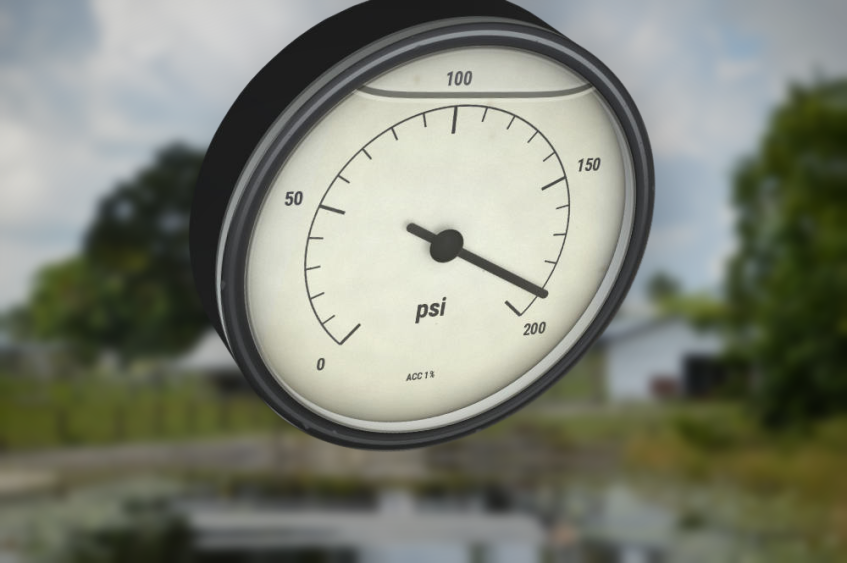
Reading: 190 psi
